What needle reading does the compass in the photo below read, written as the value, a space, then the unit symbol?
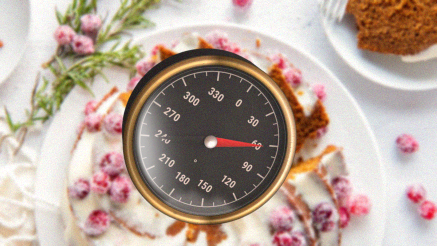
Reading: 60 °
